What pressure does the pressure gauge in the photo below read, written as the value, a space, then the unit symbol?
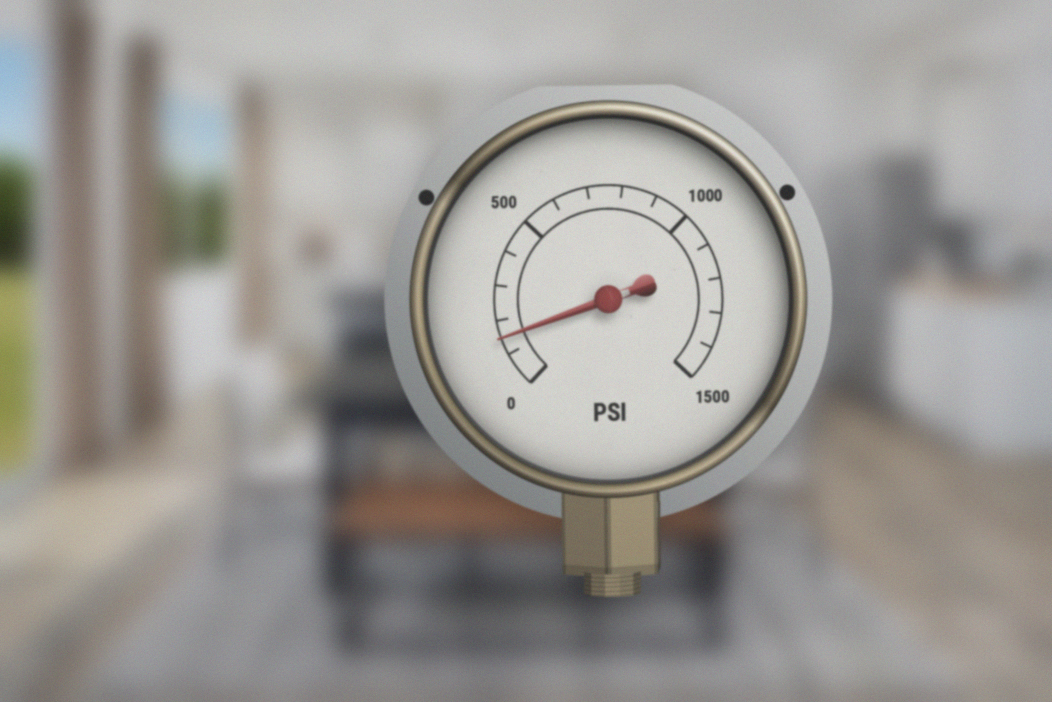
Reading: 150 psi
